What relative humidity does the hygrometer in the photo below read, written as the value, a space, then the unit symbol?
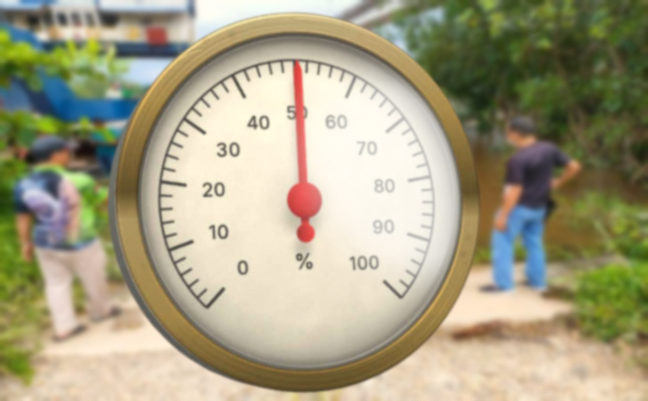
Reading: 50 %
